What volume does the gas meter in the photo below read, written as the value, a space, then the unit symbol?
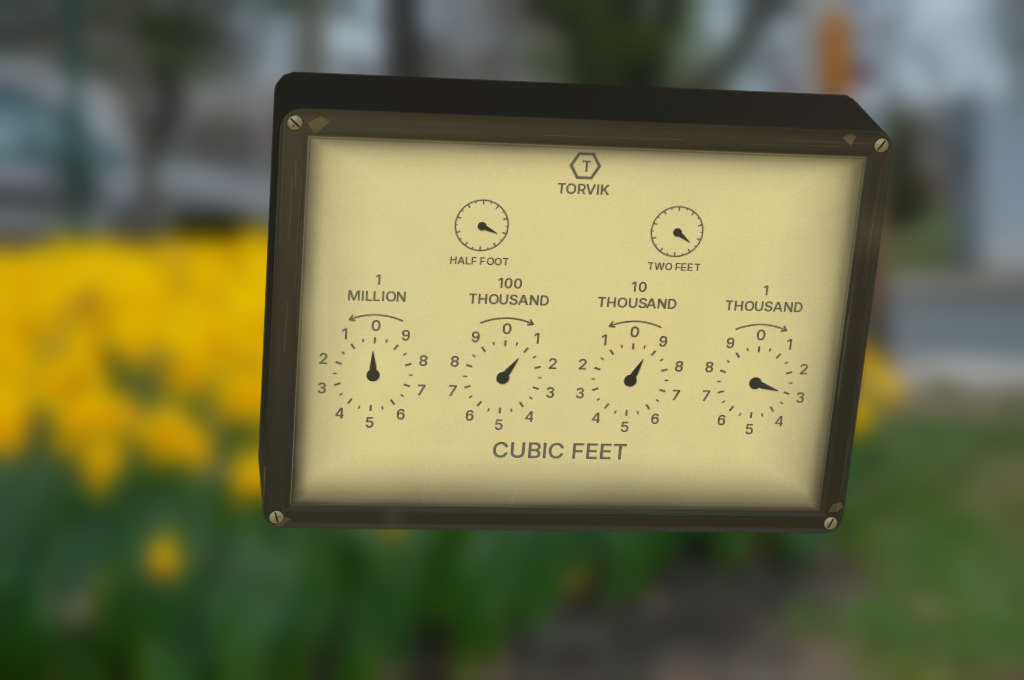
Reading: 9300 ft³
